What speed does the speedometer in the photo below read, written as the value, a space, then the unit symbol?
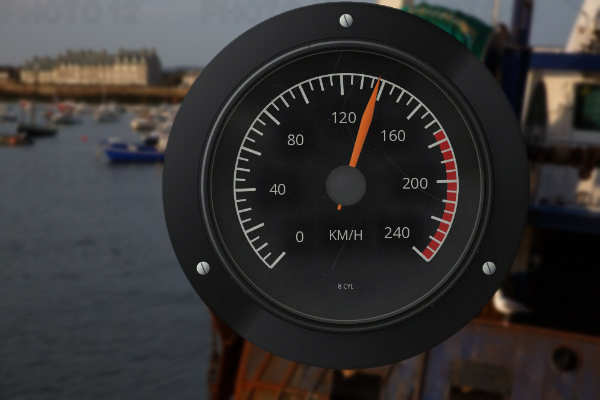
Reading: 137.5 km/h
